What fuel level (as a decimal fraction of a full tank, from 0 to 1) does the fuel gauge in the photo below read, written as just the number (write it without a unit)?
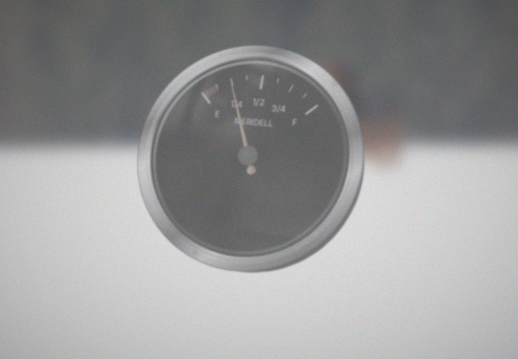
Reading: 0.25
